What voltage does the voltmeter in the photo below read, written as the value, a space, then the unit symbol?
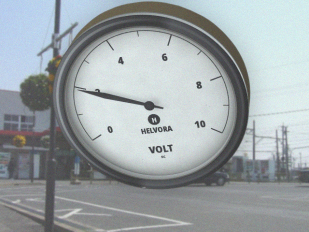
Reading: 2 V
